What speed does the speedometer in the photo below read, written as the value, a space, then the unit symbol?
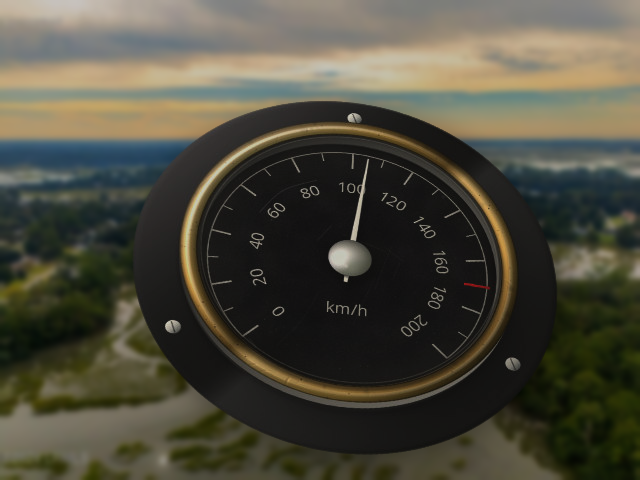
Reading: 105 km/h
